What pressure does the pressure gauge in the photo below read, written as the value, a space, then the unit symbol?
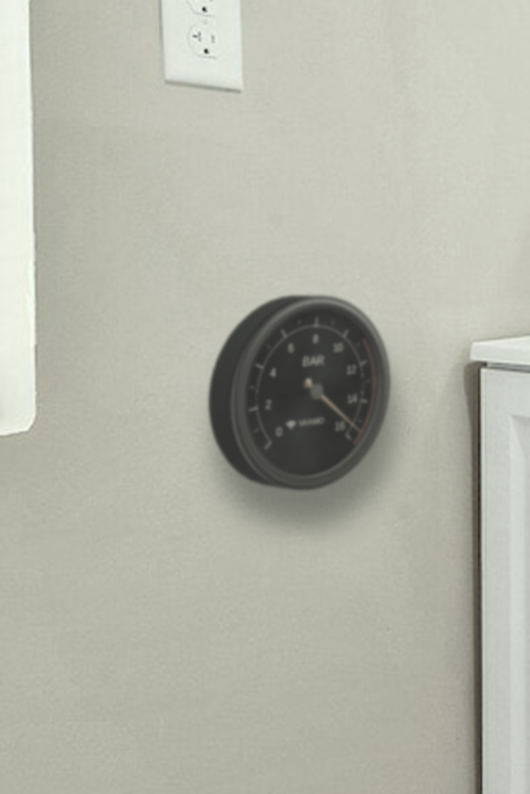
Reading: 15.5 bar
